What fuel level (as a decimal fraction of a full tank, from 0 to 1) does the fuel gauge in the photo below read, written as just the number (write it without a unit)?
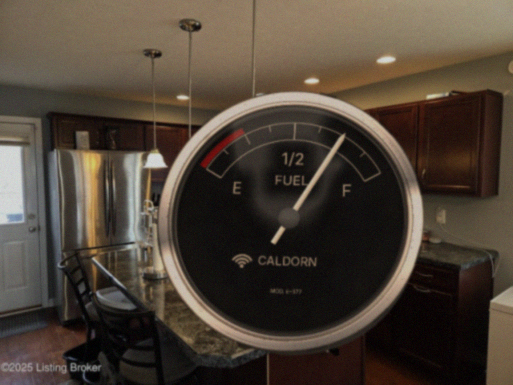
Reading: 0.75
